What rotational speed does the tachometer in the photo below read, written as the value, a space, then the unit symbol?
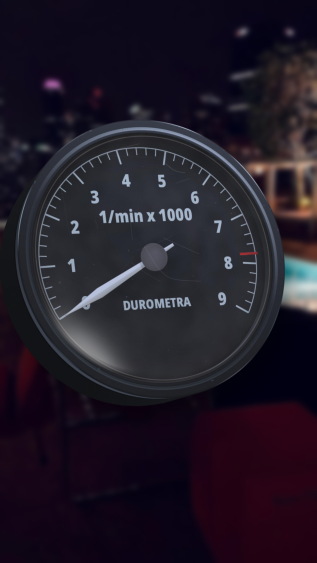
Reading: 0 rpm
